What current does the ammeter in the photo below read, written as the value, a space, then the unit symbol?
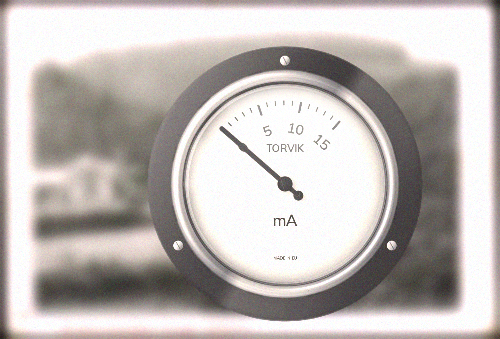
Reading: 0 mA
